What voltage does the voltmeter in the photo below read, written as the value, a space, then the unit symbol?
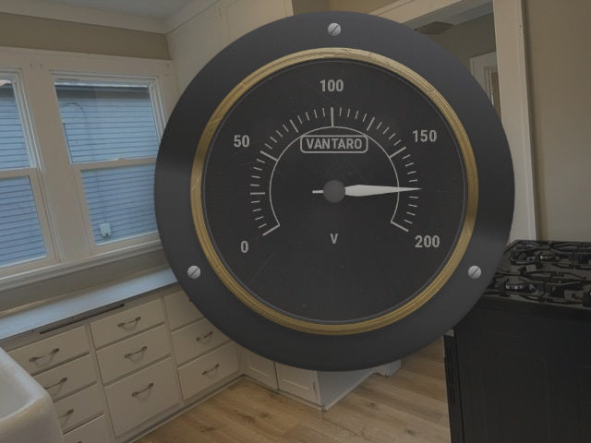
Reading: 175 V
